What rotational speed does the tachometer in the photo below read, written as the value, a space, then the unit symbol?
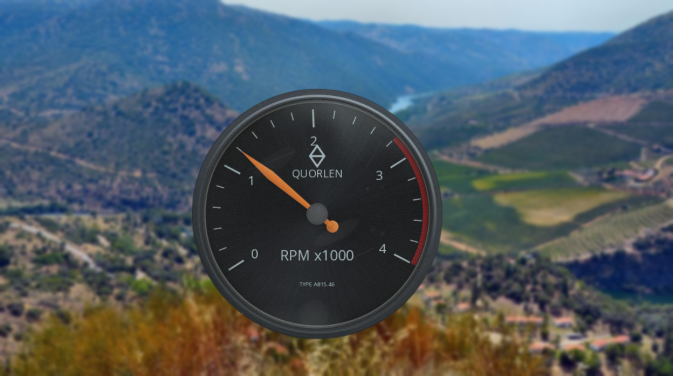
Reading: 1200 rpm
